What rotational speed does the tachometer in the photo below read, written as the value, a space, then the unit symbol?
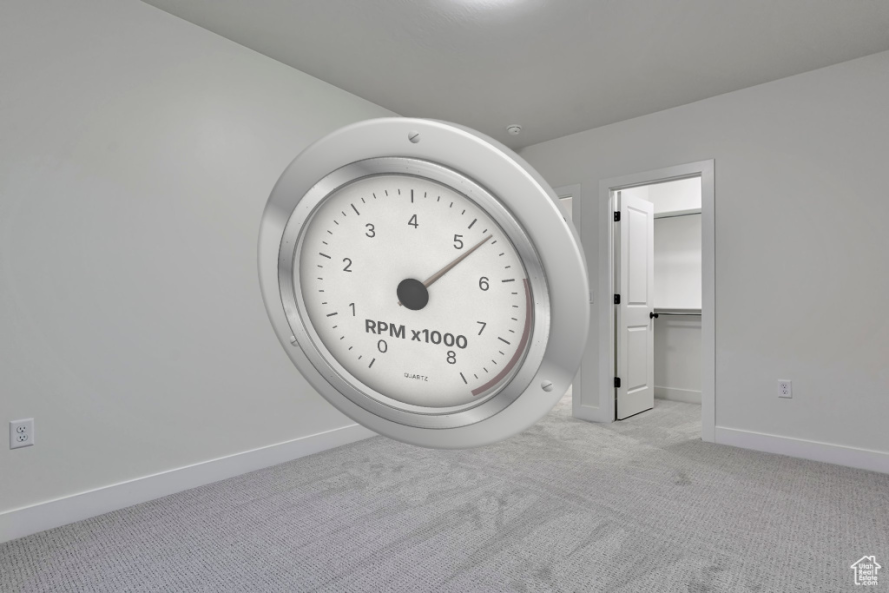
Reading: 5300 rpm
